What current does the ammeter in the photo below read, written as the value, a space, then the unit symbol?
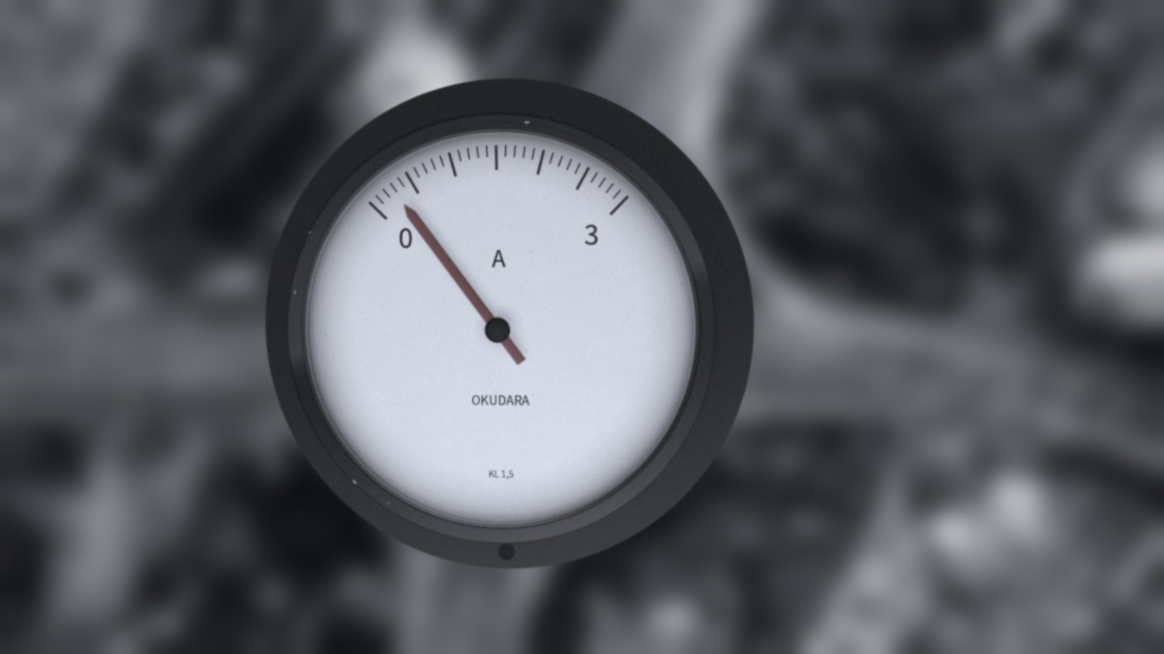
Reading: 0.3 A
